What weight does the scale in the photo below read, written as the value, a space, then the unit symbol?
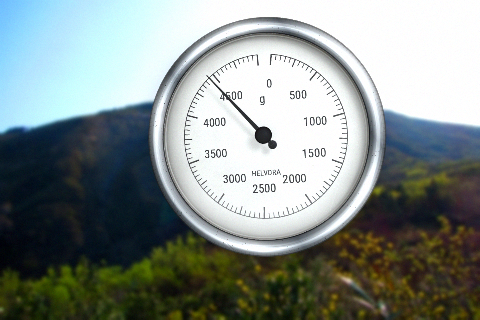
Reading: 4450 g
